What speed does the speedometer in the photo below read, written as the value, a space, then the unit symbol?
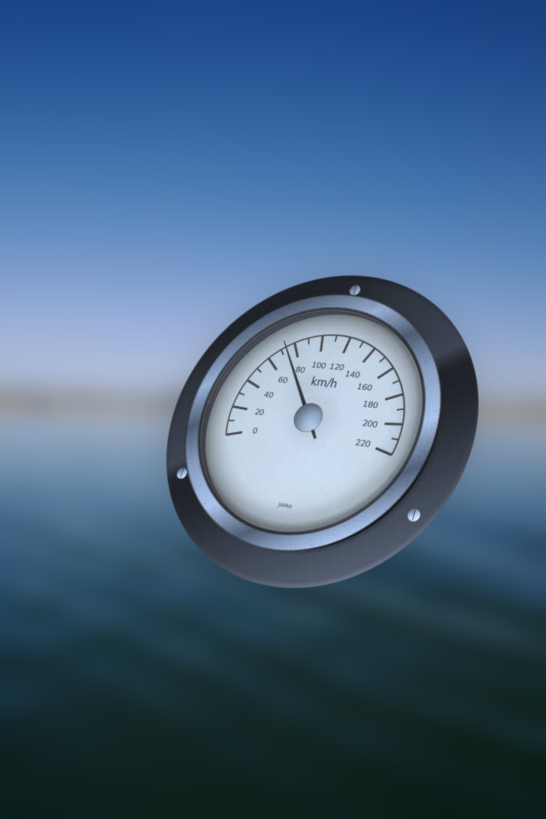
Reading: 75 km/h
